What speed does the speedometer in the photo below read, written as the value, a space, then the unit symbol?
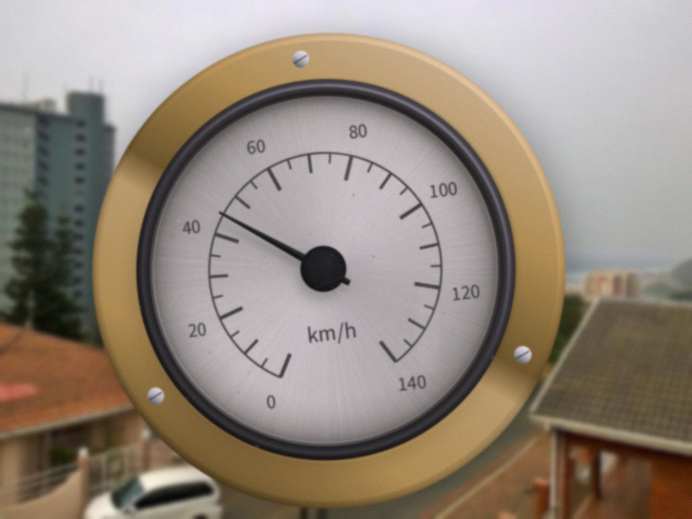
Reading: 45 km/h
